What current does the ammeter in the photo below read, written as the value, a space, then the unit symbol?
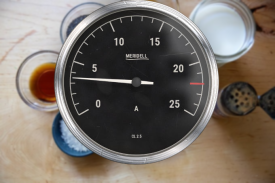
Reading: 3.5 A
